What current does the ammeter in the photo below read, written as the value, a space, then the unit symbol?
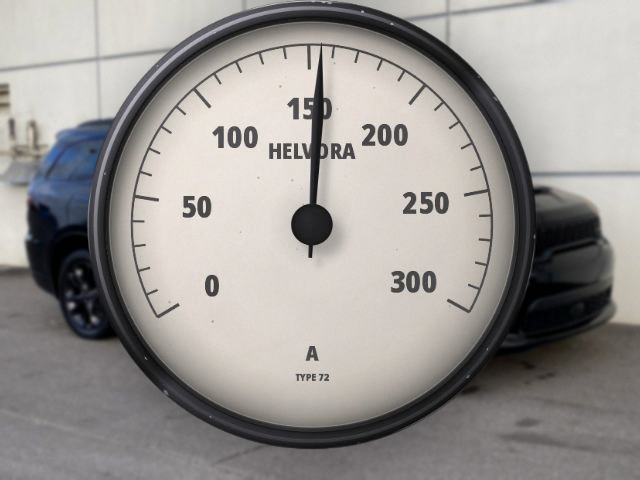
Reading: 155 A
